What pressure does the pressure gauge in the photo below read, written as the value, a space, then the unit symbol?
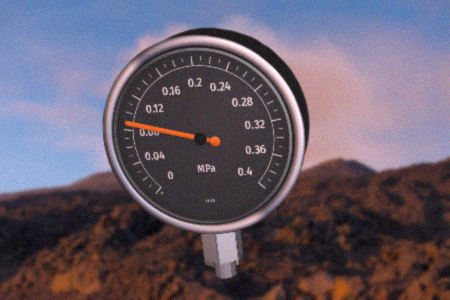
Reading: 0.09 MPa
